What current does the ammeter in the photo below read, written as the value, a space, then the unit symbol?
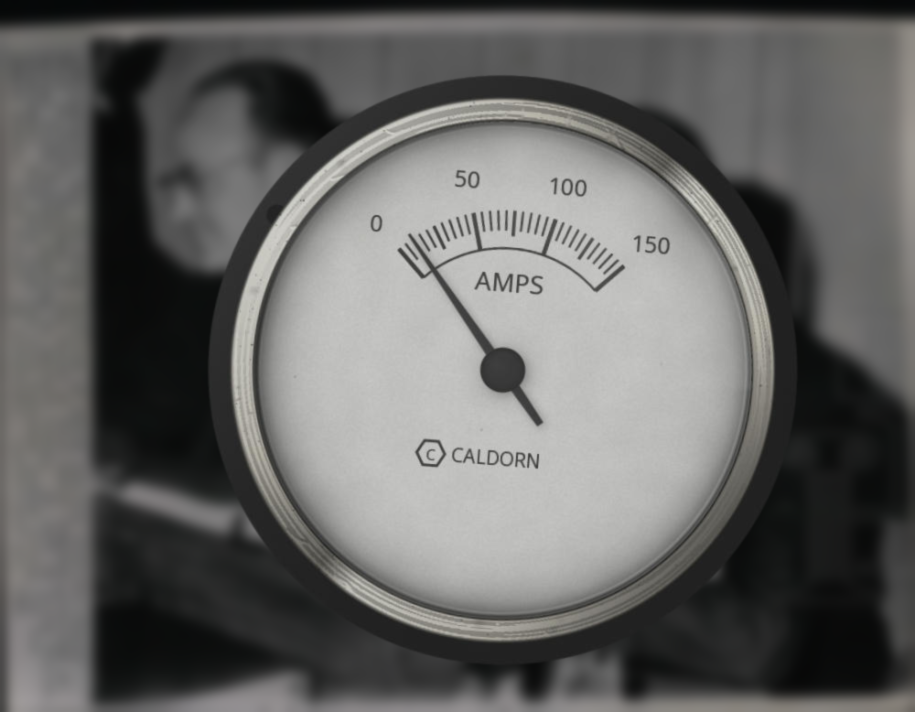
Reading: 10 A
